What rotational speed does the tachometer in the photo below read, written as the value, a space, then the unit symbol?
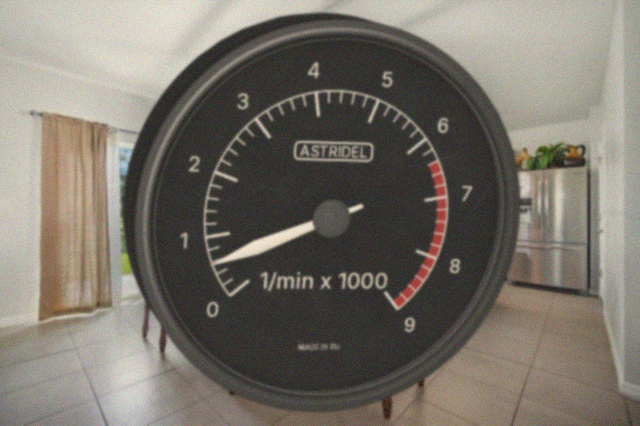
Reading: 600 rpm
